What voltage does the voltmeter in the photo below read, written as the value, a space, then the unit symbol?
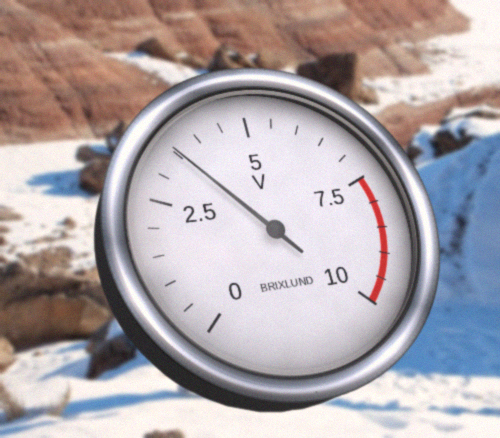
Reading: 3.5 V
